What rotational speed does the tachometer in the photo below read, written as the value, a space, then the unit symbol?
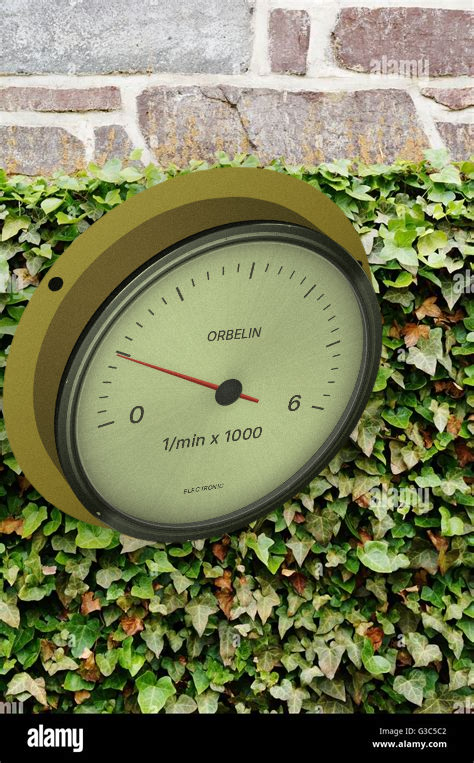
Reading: 1000 rpm
